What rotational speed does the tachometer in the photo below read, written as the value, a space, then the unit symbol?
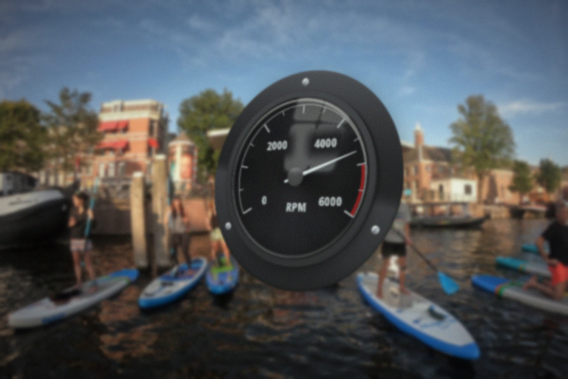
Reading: 4750 rpm
